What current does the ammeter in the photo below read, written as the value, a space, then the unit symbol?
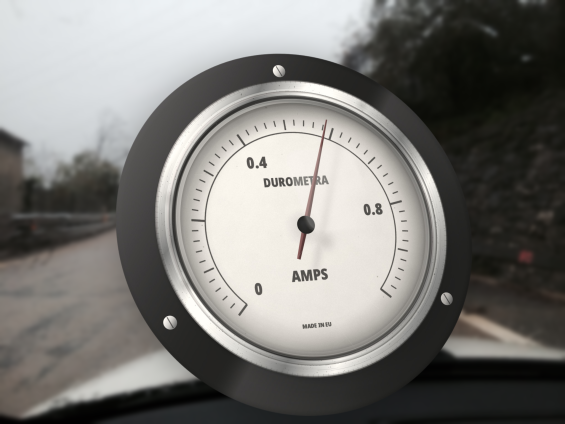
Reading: 0.58 A
